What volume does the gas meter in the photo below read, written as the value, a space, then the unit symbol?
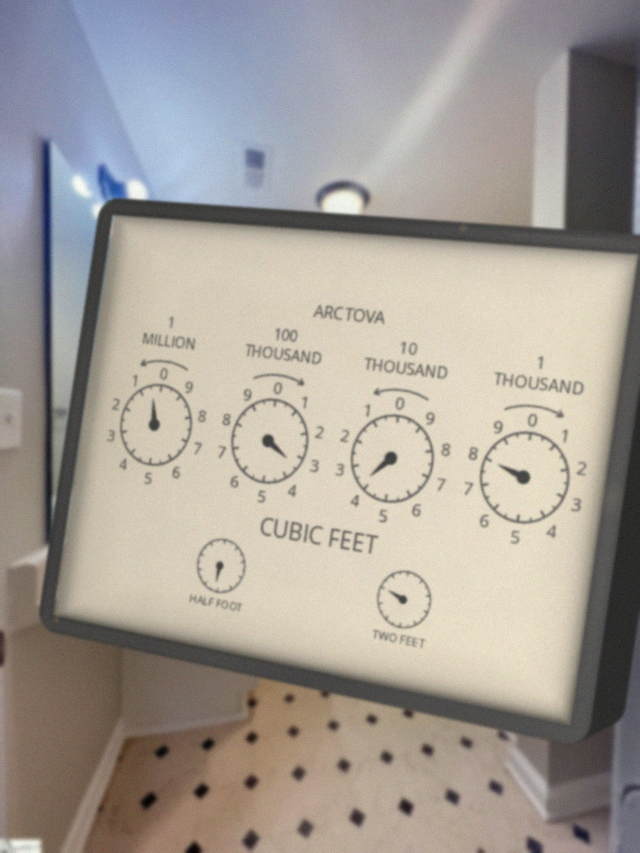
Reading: 33800 ft³
